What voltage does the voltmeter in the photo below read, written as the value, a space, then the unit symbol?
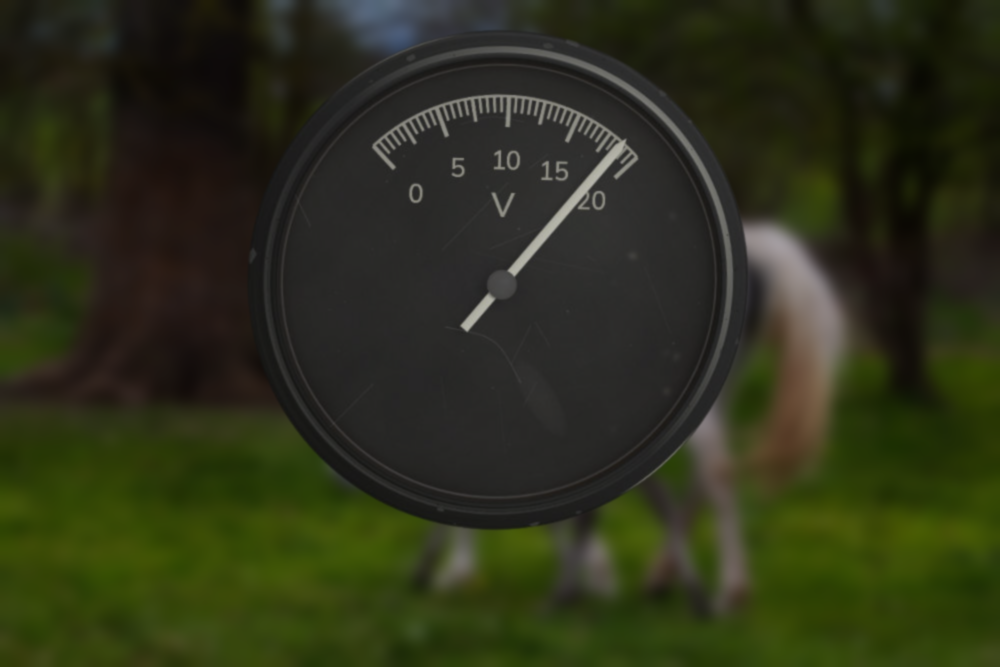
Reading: 18.5 V
